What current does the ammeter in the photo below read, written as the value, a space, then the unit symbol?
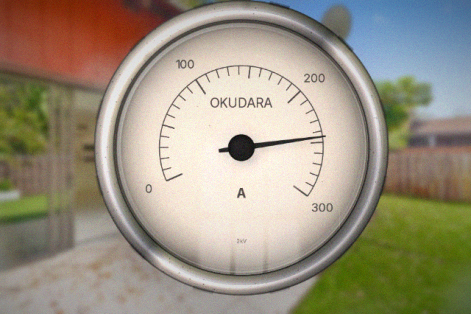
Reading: 245 A
